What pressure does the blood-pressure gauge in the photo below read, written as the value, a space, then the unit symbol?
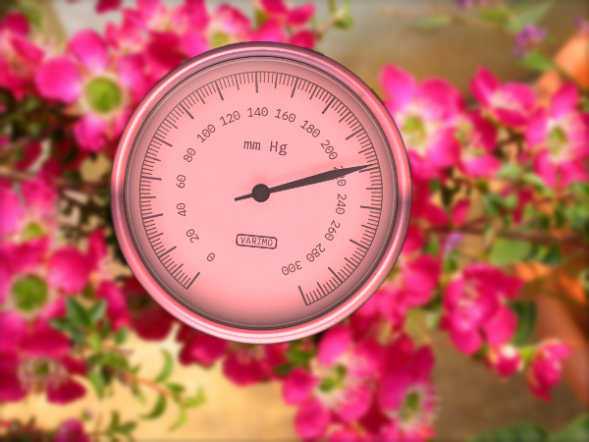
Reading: 218 mmHg
